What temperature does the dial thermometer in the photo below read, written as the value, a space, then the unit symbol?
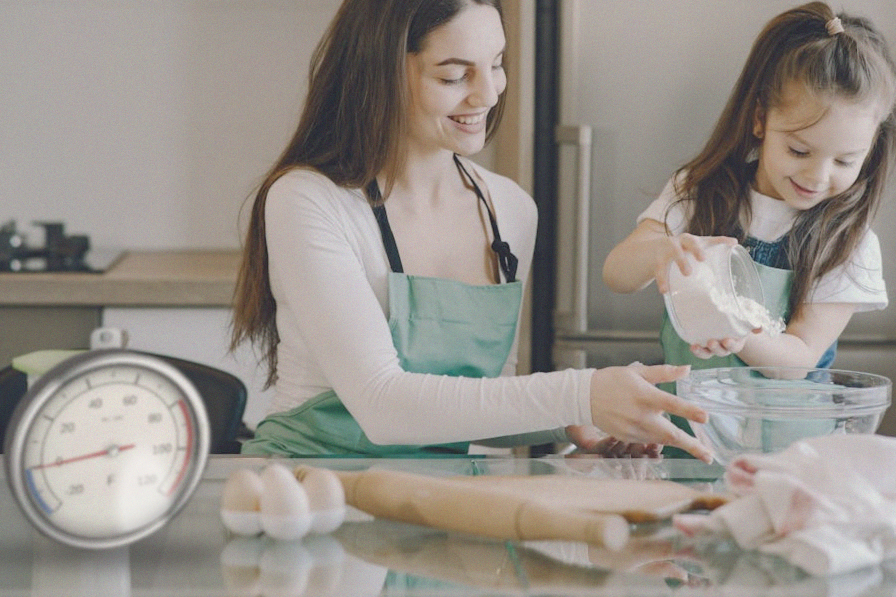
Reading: 0 °F
